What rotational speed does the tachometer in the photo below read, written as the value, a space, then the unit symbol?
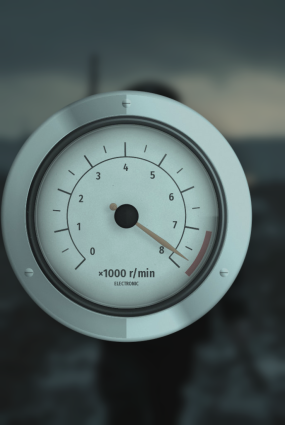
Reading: 7750 rpm
